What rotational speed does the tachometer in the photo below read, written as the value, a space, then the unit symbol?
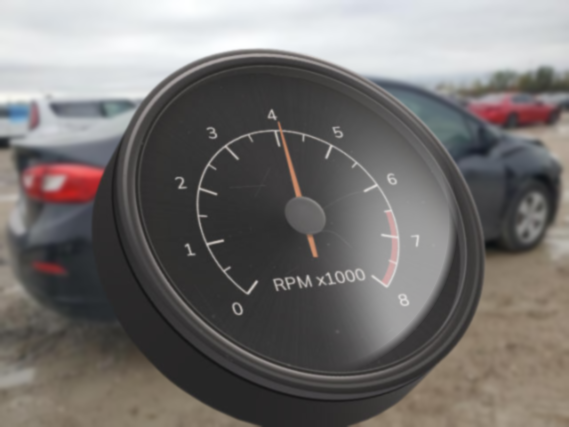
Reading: 4000 rpm
